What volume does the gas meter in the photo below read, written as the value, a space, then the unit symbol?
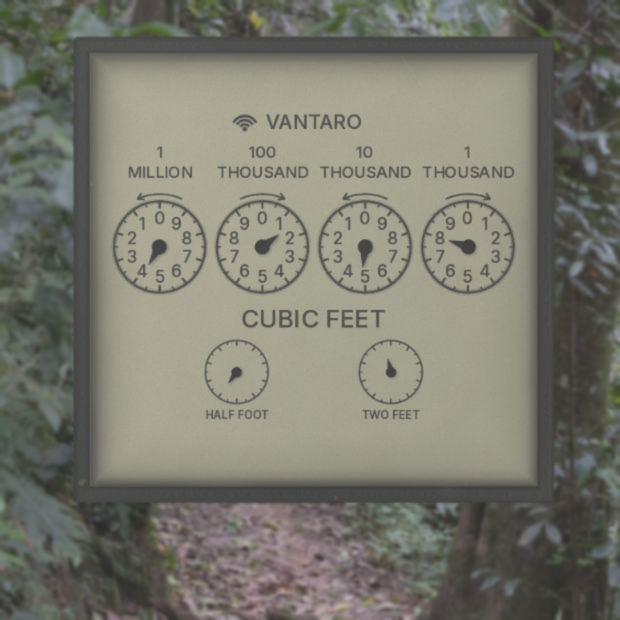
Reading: 414800 ft³
